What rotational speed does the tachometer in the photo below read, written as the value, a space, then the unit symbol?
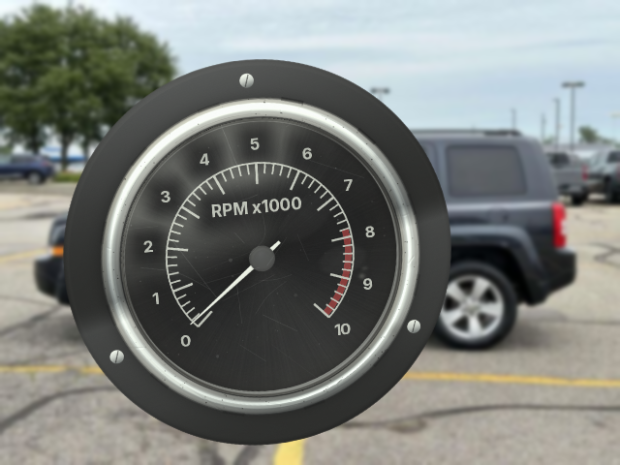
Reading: 200 rpm
